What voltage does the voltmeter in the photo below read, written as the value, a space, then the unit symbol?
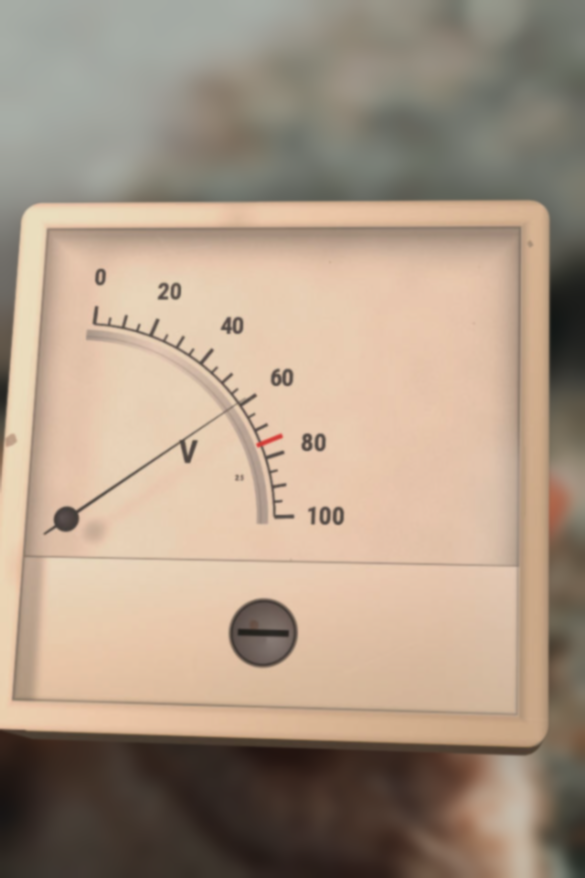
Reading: 60 V
